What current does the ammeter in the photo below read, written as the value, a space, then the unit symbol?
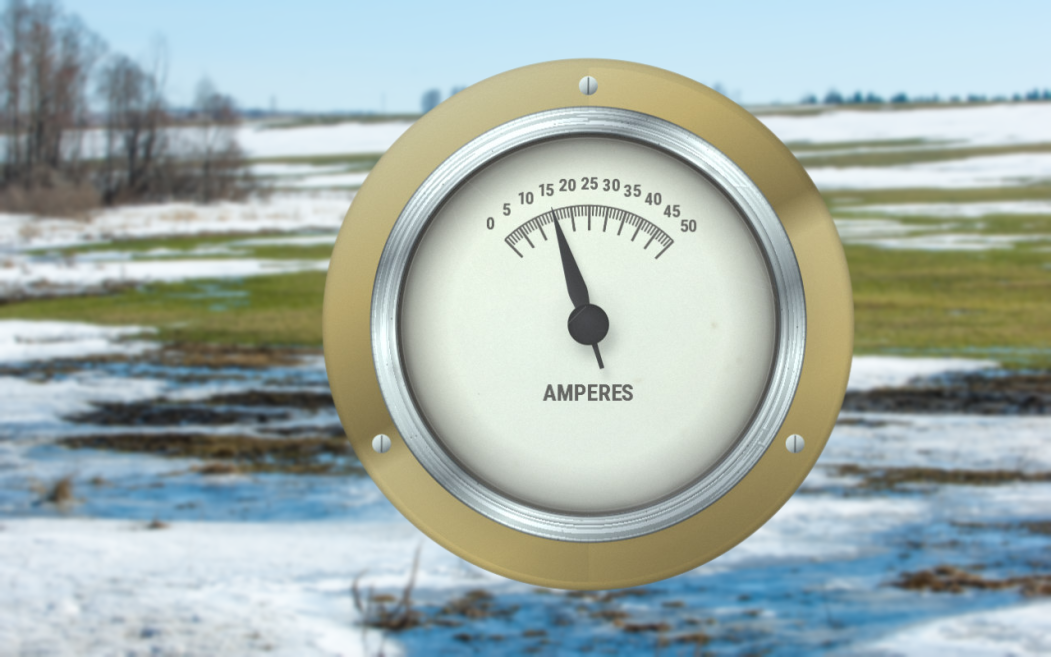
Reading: 15 A
